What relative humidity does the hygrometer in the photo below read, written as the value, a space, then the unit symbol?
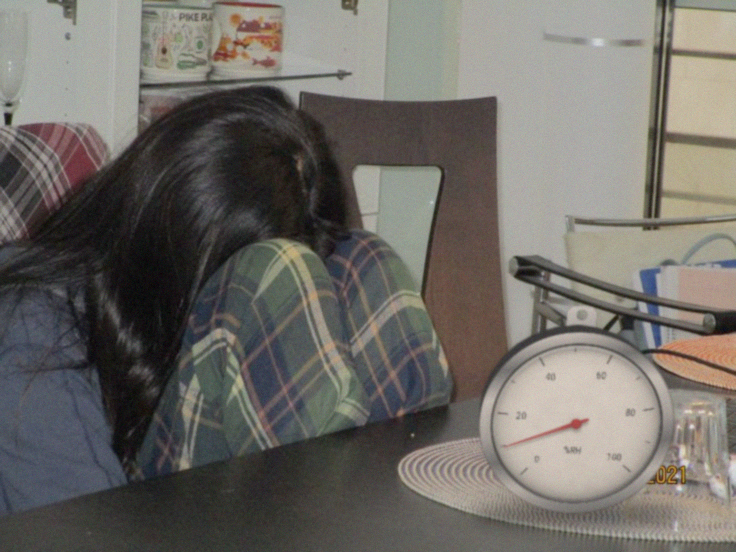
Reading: 10 %
